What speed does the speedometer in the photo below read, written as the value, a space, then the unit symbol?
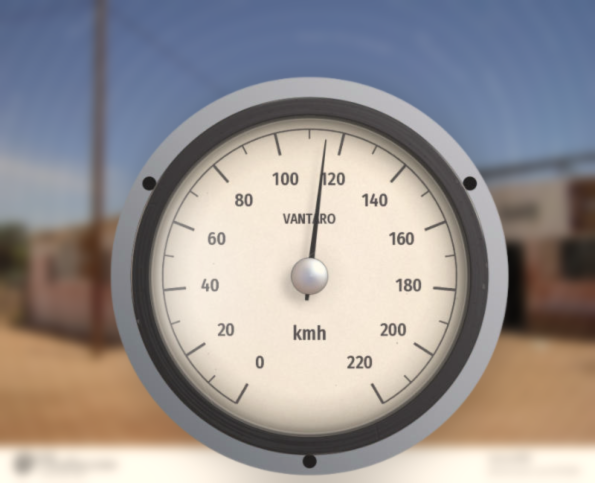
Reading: 115 km/h
